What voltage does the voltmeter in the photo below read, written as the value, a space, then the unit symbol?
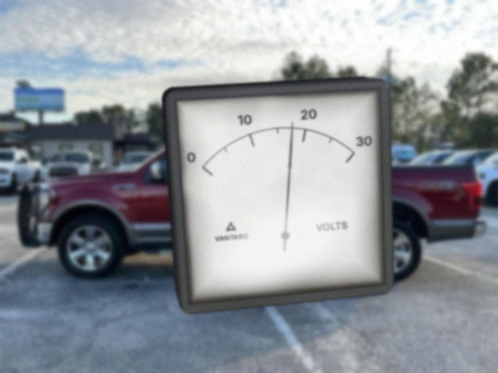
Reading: 17.5 V
